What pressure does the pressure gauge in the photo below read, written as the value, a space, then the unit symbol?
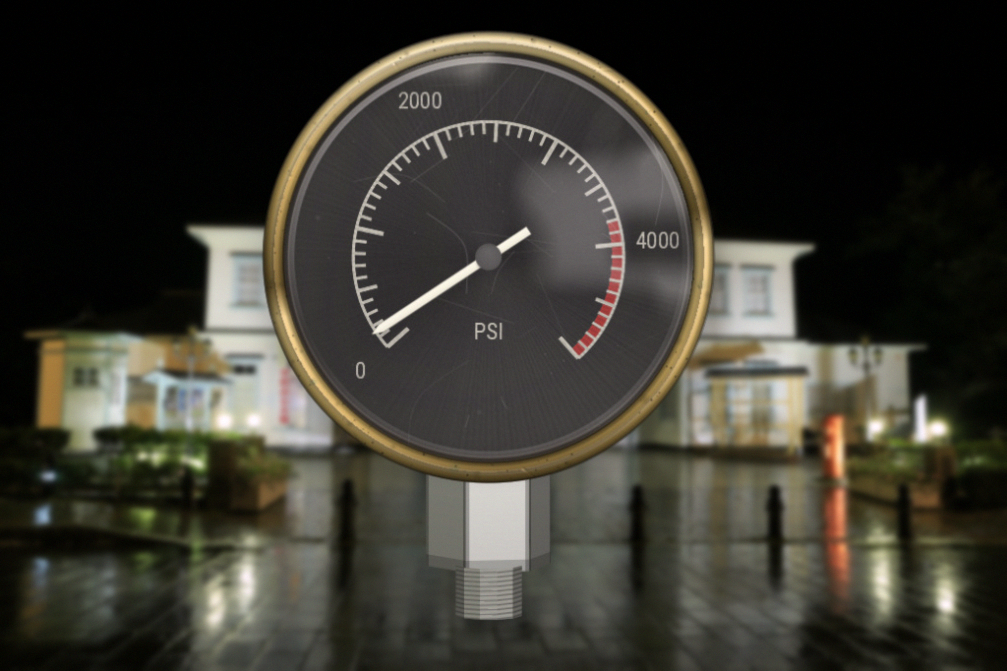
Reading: 150 psi
